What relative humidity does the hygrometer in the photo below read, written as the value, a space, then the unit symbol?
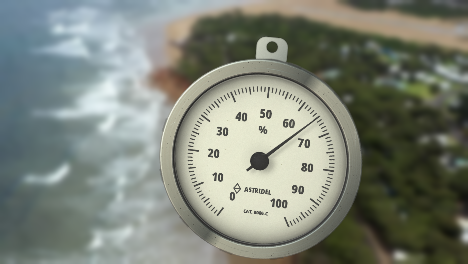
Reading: 65 %
